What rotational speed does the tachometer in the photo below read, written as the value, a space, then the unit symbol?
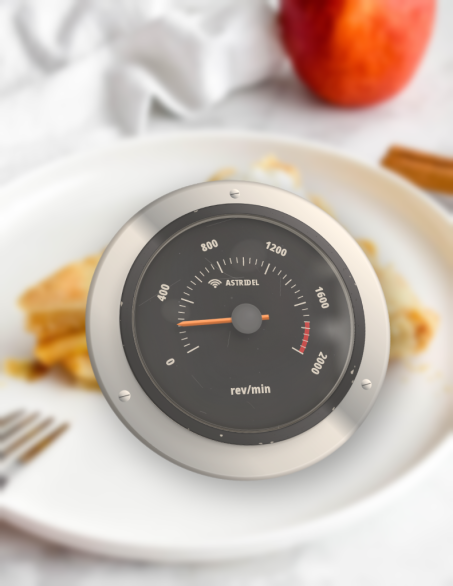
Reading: 200 rpm
